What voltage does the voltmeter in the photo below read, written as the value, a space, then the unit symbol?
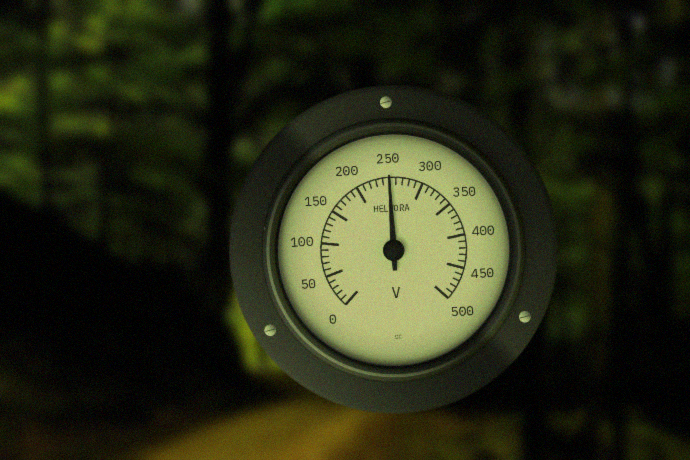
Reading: 250 V
